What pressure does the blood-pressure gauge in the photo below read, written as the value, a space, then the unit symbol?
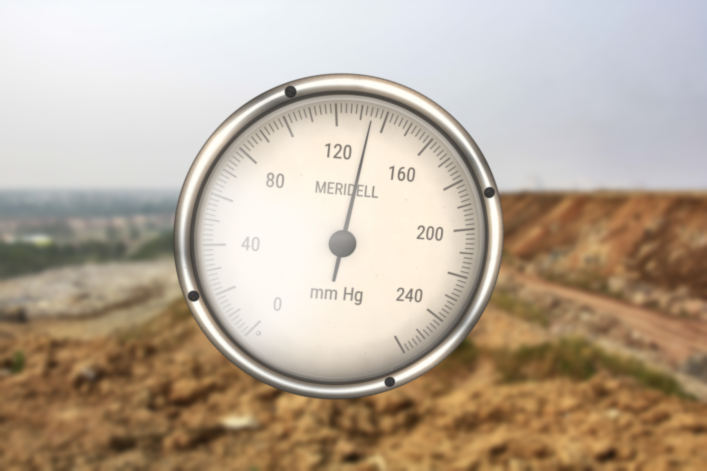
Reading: 134 mmHg
